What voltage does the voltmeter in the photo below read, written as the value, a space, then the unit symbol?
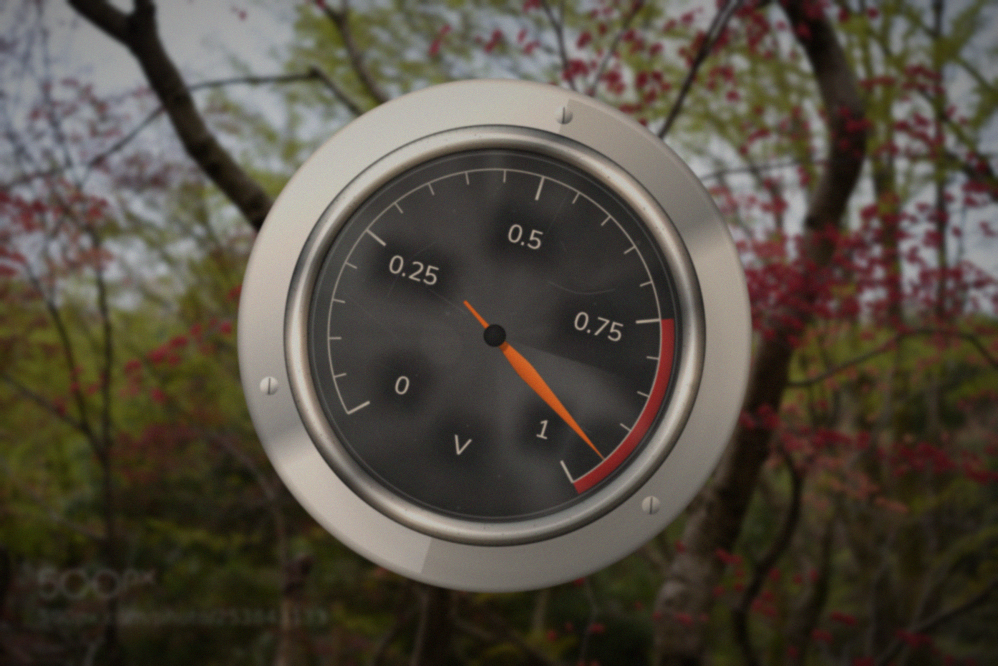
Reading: 0.95 V
